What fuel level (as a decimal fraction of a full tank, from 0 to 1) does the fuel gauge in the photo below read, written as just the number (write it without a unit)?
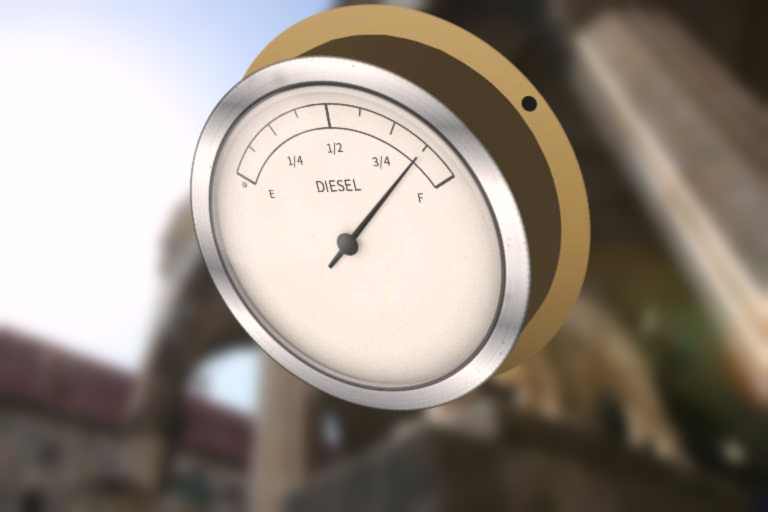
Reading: 0.875
